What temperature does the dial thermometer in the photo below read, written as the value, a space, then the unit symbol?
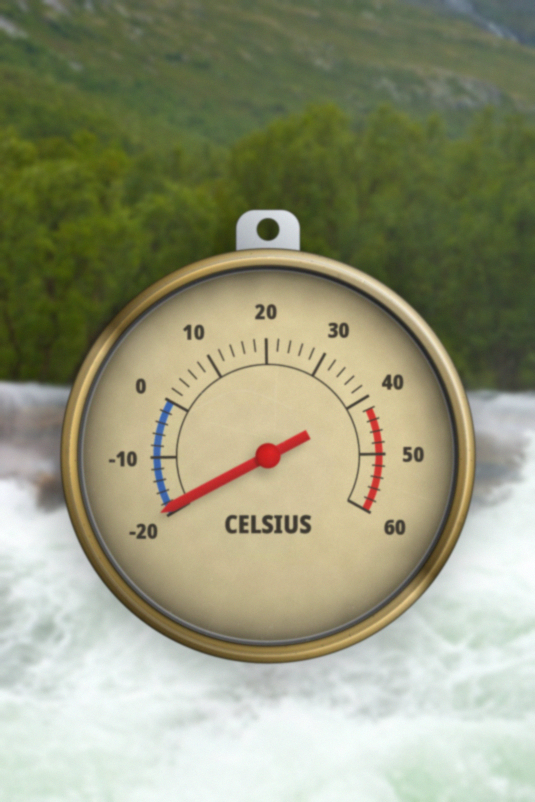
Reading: -19 °C
